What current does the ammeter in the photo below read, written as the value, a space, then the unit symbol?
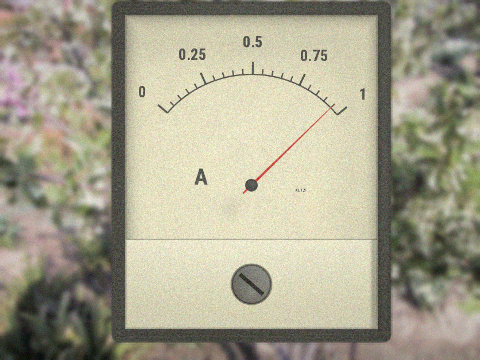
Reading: 0.95 A
